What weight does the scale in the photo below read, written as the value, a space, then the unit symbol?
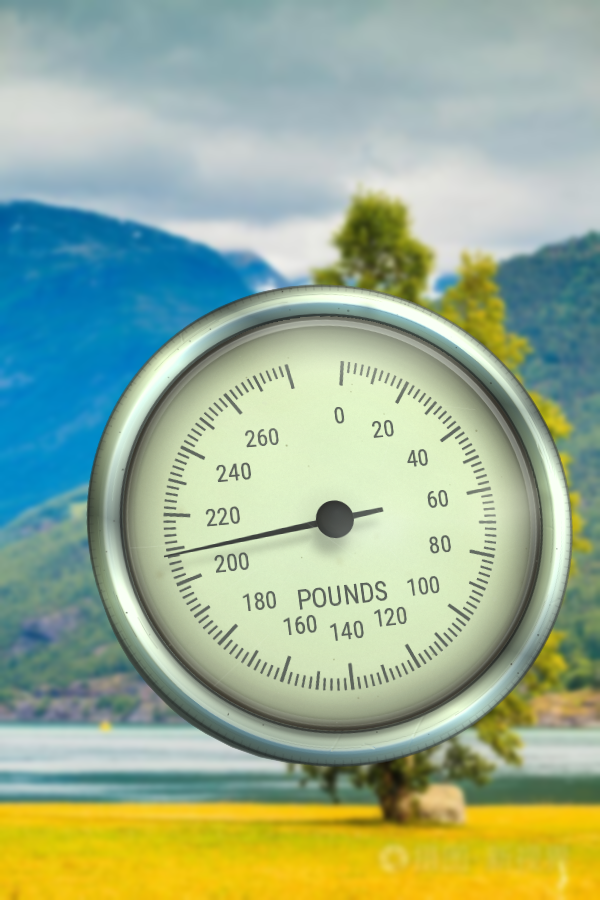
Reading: 208 lb
